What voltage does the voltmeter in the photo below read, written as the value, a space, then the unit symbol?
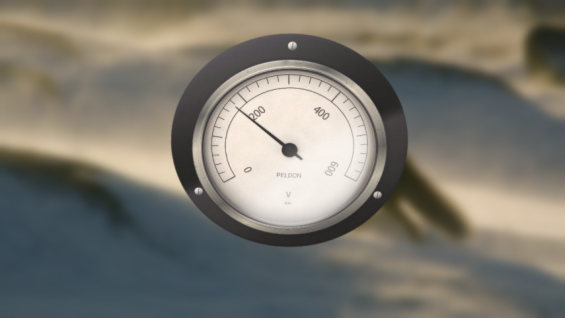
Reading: 180 V
